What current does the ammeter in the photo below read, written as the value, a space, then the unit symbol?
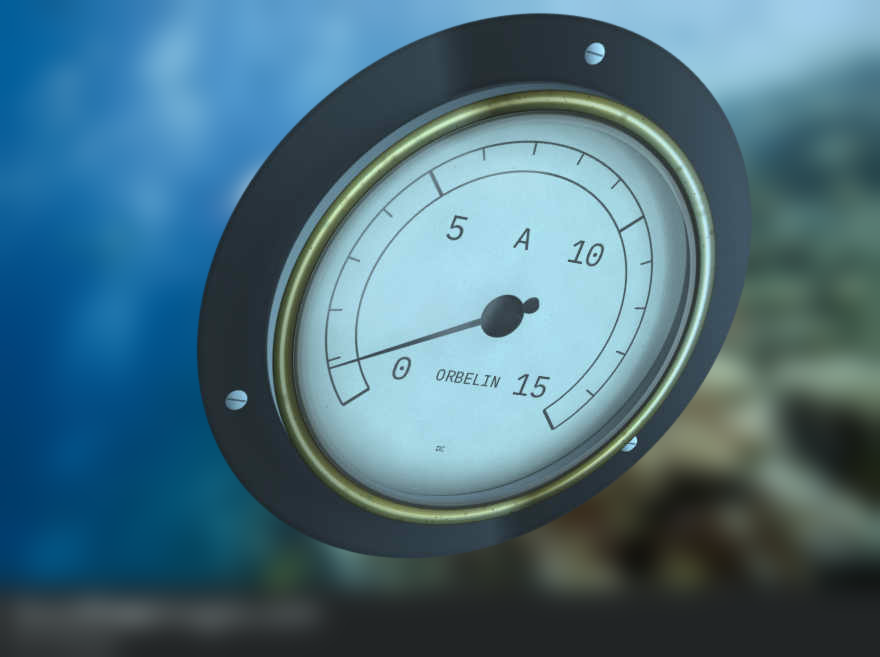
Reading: 1 A
